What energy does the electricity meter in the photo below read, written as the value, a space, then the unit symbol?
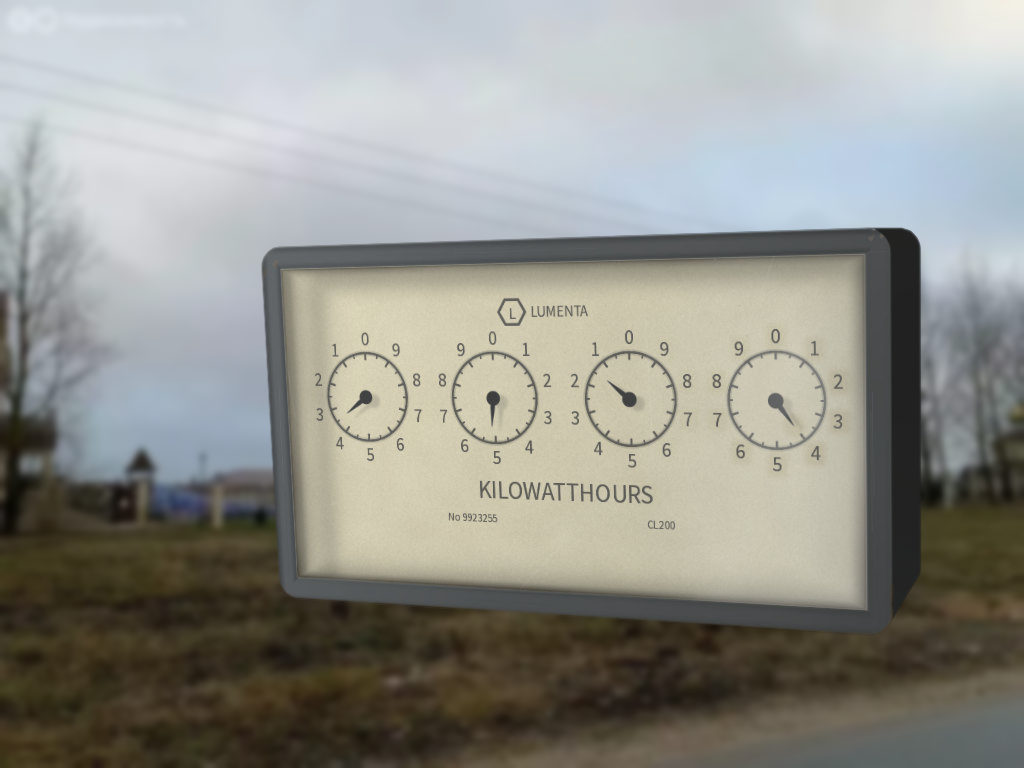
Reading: 3514 kWh
